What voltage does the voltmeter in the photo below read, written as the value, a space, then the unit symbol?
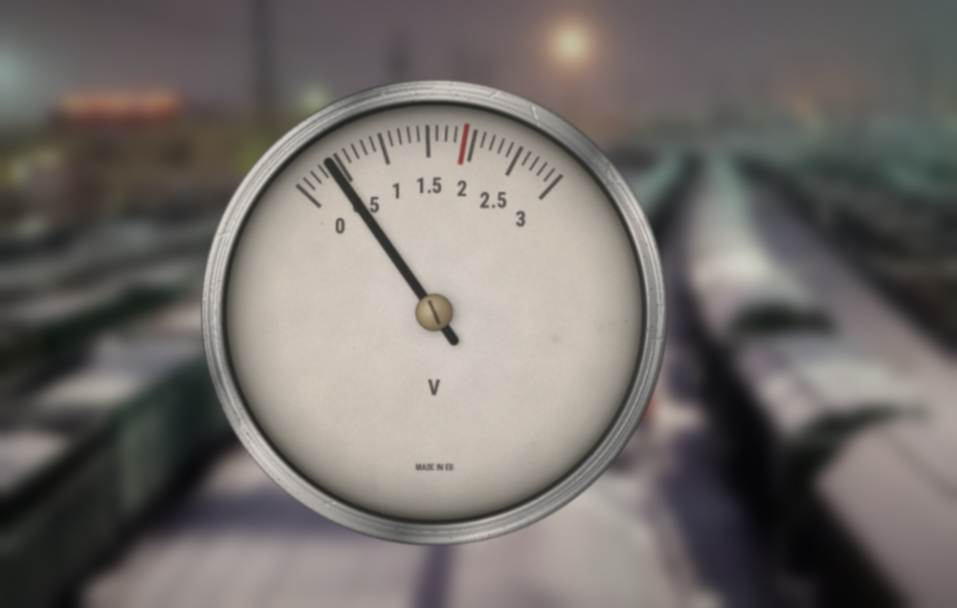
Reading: 0.4 V
